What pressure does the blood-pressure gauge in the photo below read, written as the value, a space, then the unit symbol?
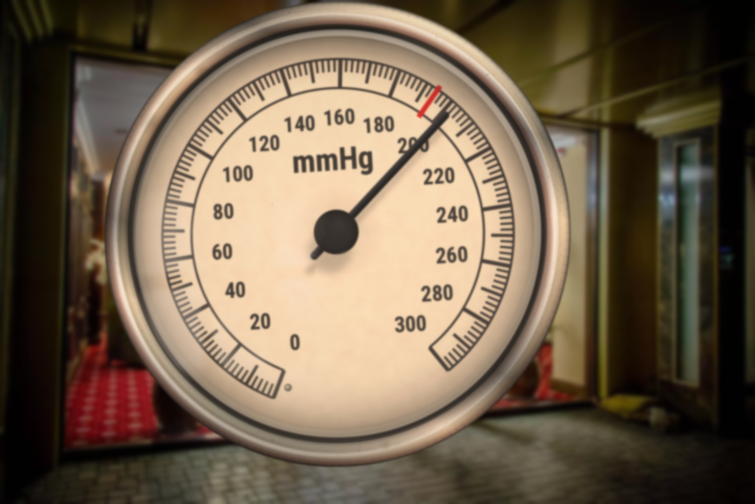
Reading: 202 mmHg
